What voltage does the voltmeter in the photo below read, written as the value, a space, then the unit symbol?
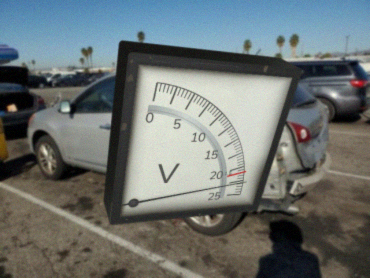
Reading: 22.5 V
